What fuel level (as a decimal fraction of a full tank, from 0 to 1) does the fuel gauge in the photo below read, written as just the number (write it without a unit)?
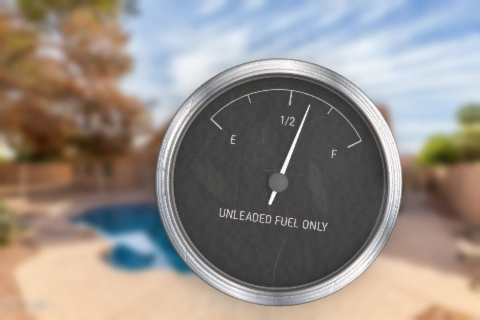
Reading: 0.625
